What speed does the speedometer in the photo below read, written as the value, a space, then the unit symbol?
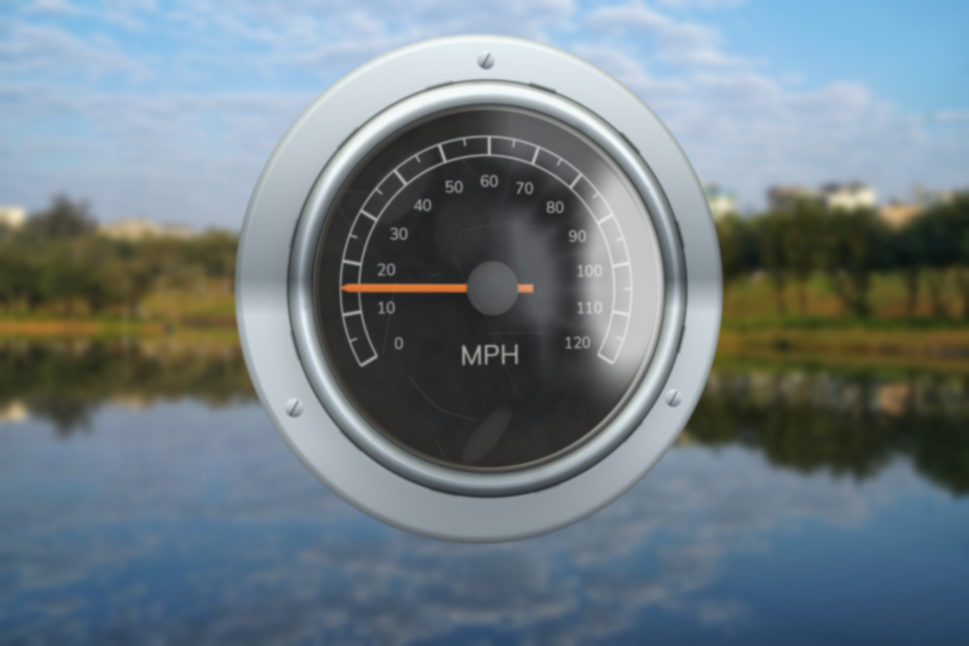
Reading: 15 mph
